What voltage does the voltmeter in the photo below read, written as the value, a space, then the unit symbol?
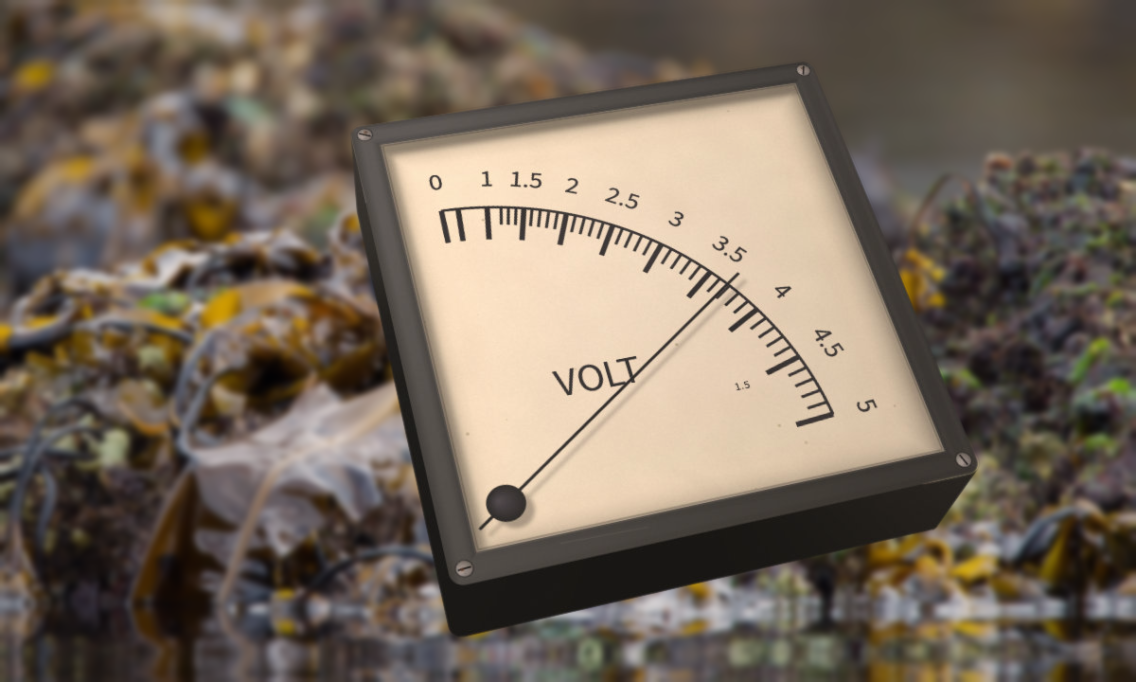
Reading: 3.7 V
